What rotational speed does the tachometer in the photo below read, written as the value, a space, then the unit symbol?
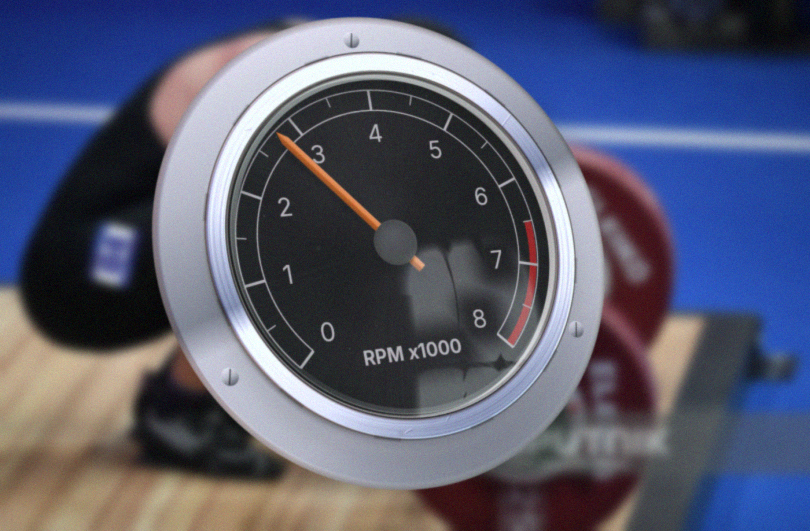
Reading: 2750 rpm
